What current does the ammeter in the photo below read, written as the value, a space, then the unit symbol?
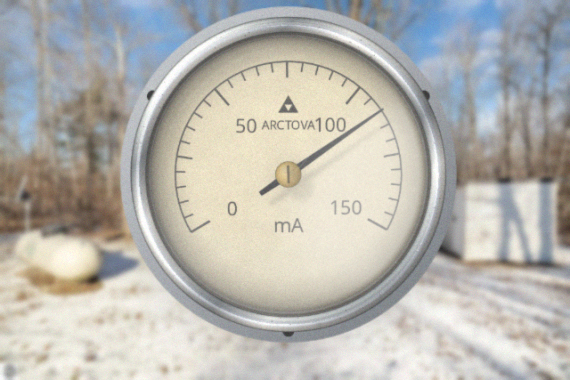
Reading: 110 mA
